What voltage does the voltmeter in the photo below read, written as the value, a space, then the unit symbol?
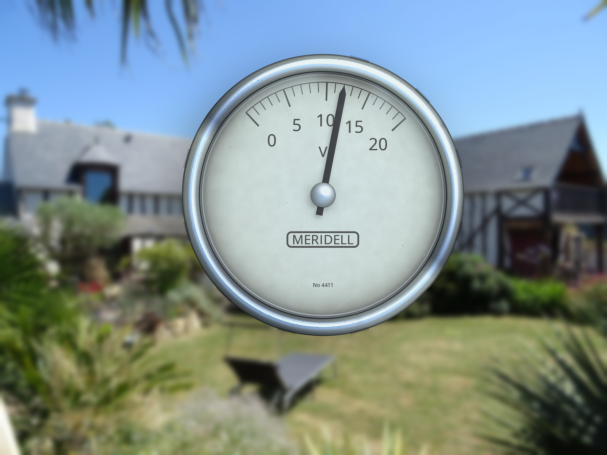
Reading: 12 V
